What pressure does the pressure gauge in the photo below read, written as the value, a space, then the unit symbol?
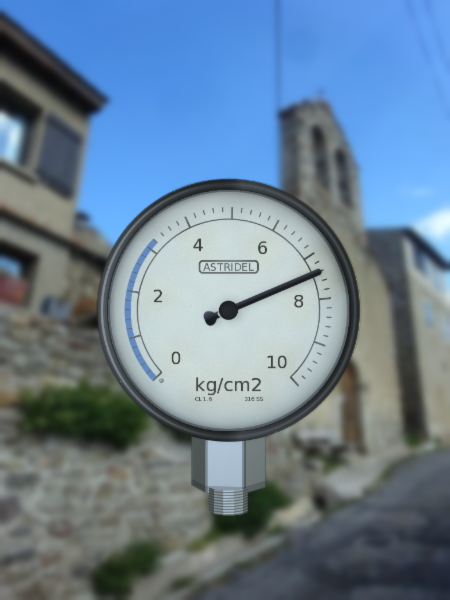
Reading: 7.4 kg/cm²
